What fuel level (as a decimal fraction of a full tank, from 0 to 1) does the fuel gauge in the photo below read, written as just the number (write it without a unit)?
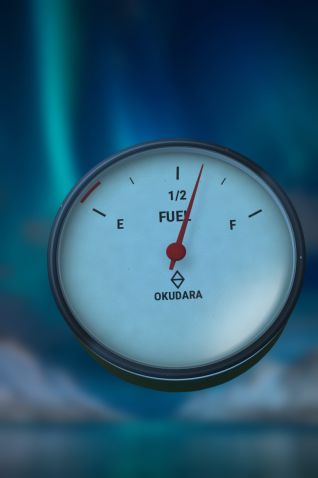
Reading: 0.625
